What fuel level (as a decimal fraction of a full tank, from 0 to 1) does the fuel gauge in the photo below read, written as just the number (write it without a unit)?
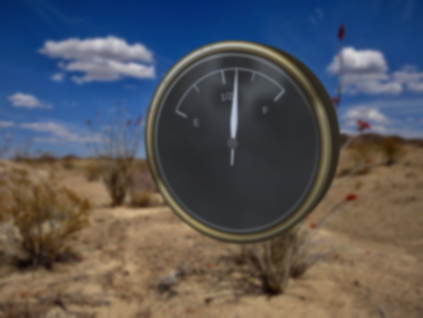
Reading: 0.625
